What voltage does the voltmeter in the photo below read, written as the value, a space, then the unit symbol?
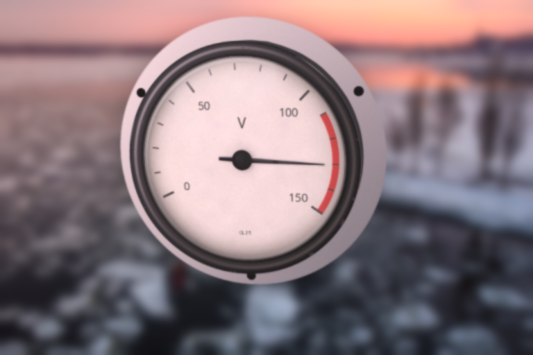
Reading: 130 V
